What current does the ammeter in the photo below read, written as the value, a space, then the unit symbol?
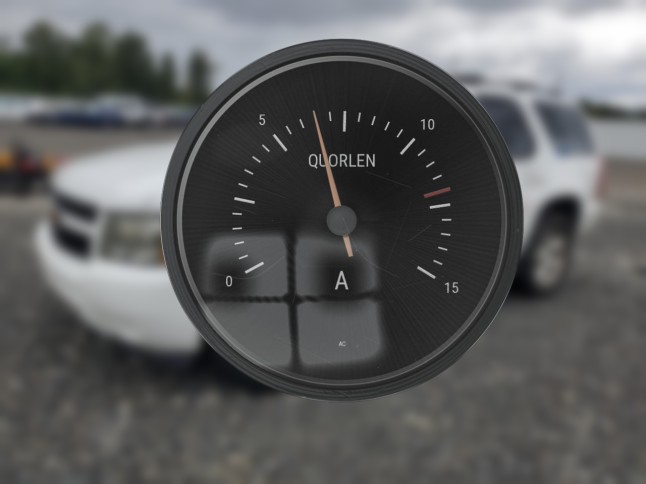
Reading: 6.5 A
